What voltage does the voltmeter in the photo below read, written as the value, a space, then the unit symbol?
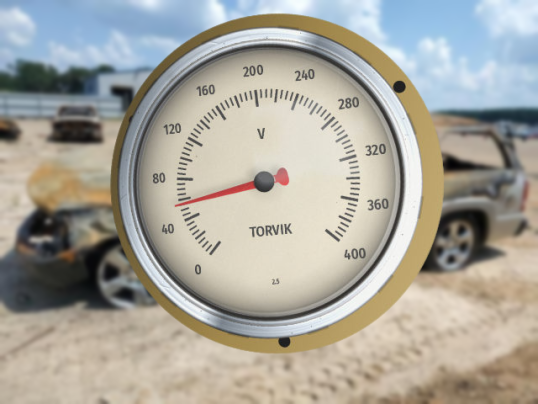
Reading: 55 V
